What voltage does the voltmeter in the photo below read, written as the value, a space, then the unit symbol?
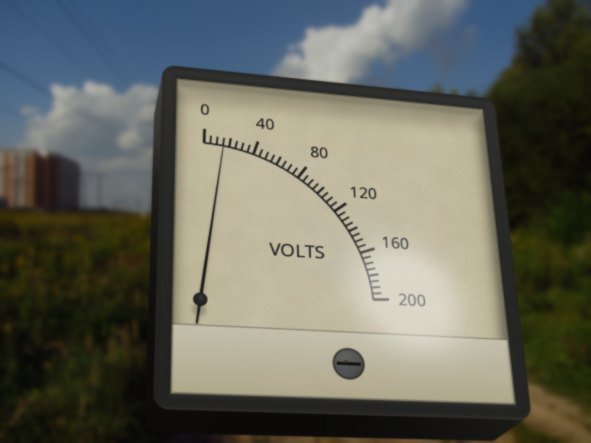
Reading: 15 V
